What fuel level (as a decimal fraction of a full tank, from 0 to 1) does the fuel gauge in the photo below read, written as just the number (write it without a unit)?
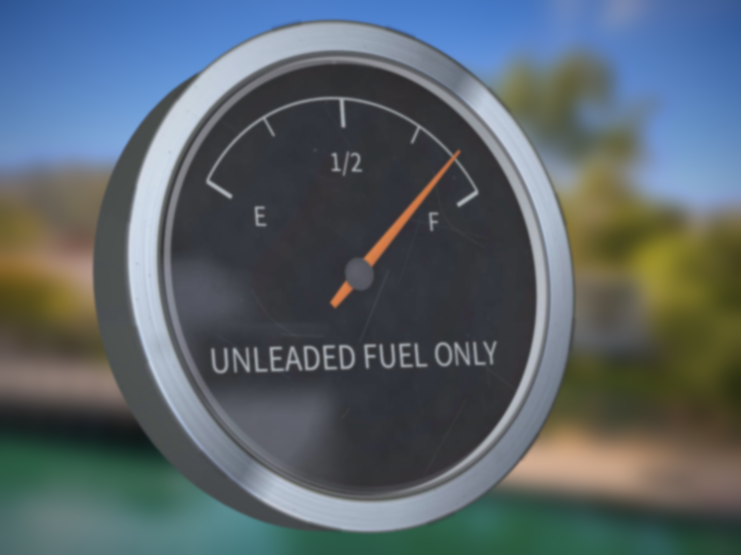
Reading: 0.875
